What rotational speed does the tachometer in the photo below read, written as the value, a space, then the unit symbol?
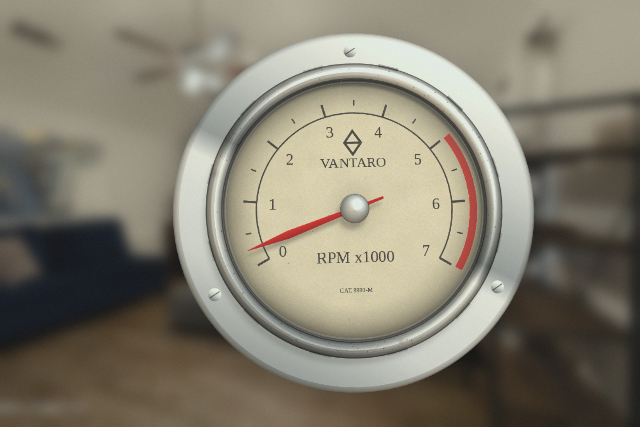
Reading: 250 rpm
